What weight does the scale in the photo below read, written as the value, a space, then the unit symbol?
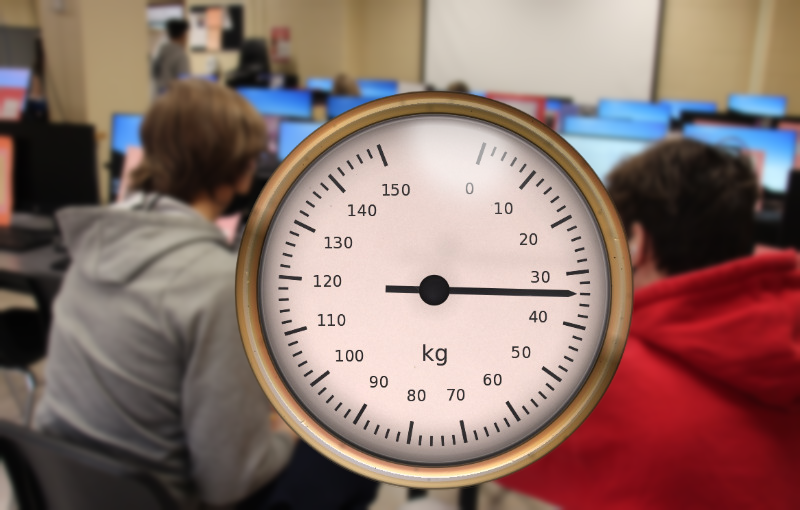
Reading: 34 kg
